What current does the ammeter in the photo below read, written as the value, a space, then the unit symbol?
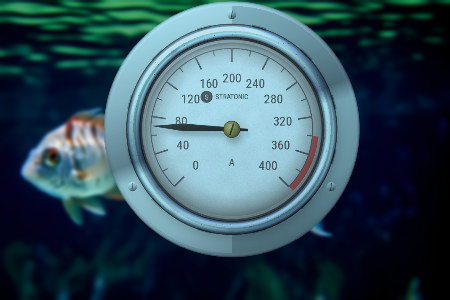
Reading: 70 A
